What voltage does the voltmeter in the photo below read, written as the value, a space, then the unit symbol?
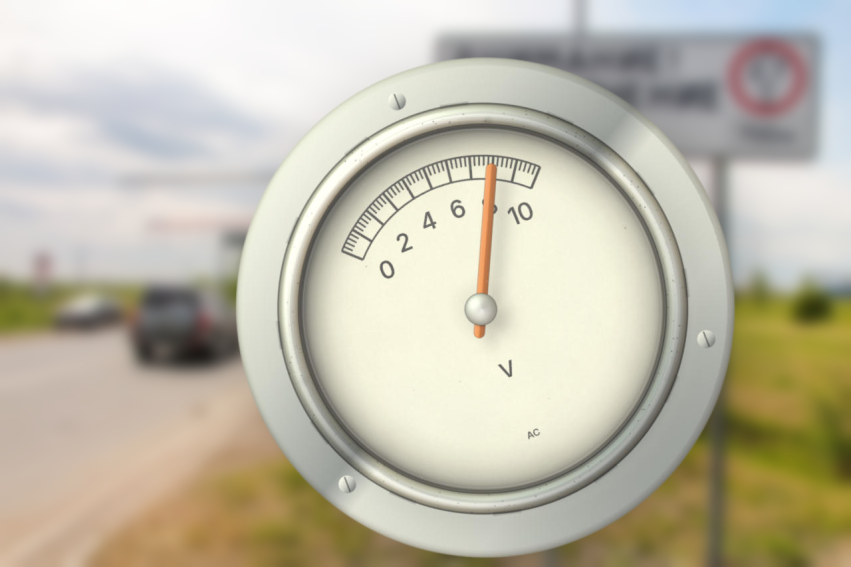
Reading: 8 V
